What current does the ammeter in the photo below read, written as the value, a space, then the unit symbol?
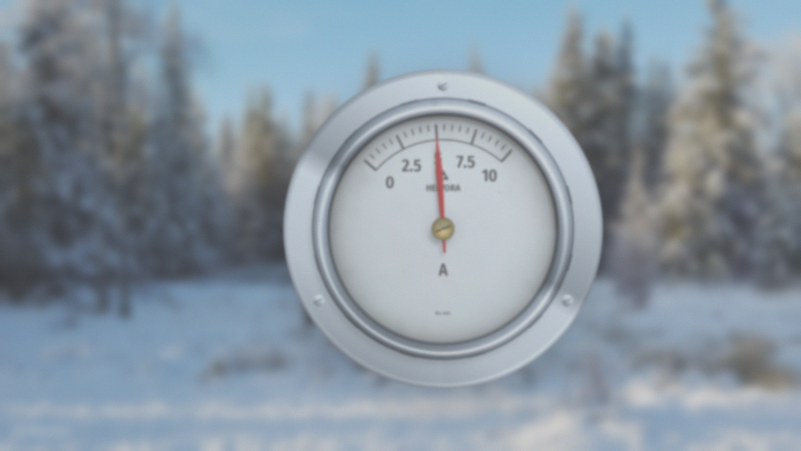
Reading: 5 A
